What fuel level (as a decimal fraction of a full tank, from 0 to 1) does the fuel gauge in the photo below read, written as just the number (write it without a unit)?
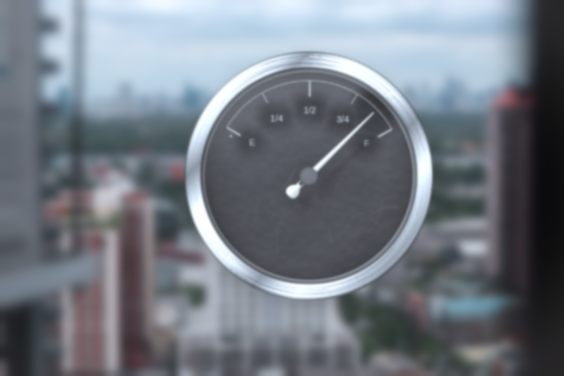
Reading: 0.875
